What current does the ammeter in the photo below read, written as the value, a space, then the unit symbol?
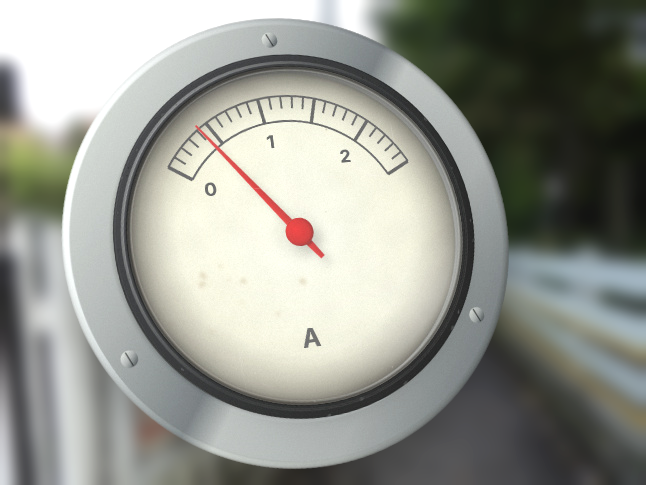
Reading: 0.4 A
